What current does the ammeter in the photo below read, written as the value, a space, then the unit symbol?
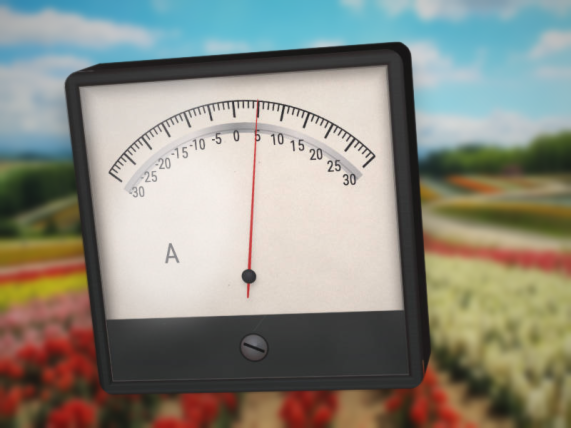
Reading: 5 A
